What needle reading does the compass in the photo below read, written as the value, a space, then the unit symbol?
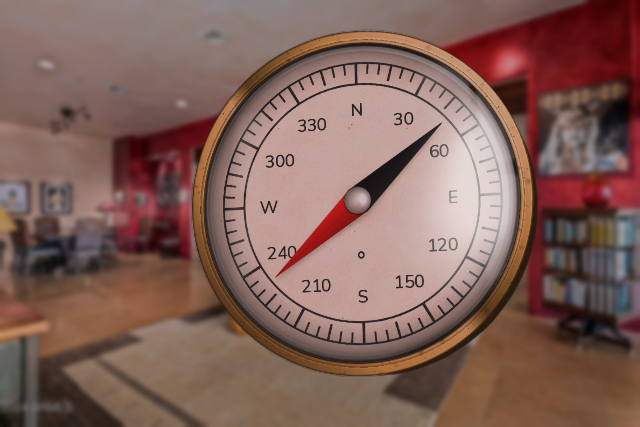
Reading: 230 °
